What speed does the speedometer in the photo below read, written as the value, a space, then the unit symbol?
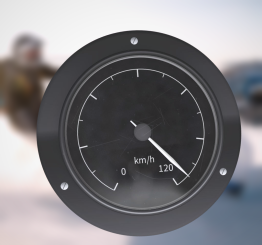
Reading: 115 km/h
